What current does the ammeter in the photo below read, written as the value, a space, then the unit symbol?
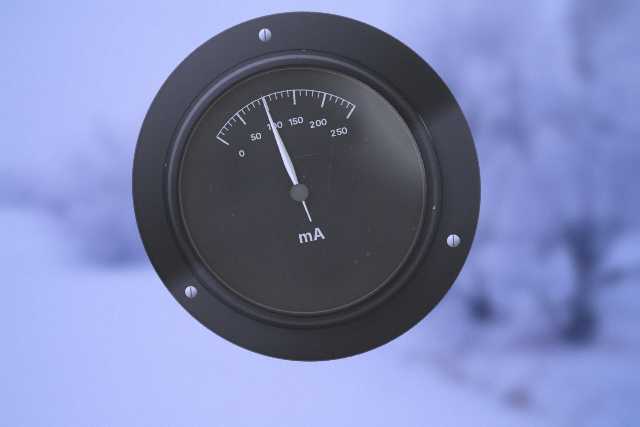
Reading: 100 mA
